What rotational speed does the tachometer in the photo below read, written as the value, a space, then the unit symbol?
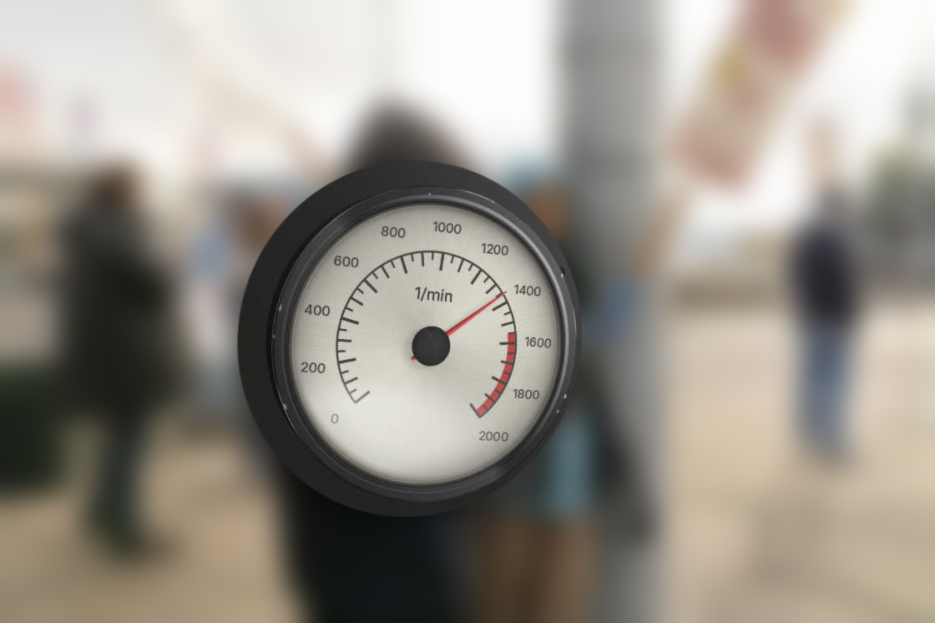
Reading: 1350 rpm
